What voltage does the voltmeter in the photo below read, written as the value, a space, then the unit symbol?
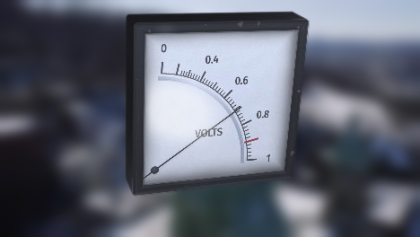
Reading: 0.7 V
